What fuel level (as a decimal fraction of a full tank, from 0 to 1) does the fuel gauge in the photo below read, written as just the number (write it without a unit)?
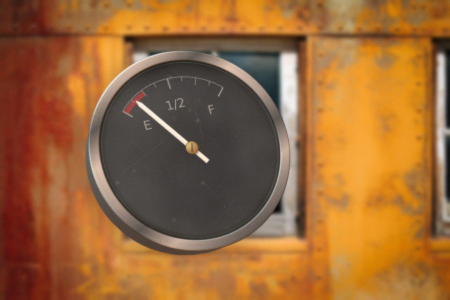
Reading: 0.125
